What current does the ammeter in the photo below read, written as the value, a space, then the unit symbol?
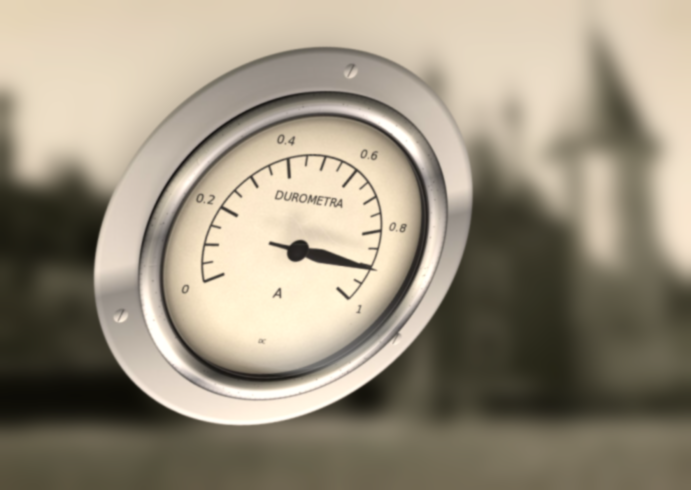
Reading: 0.9 A
